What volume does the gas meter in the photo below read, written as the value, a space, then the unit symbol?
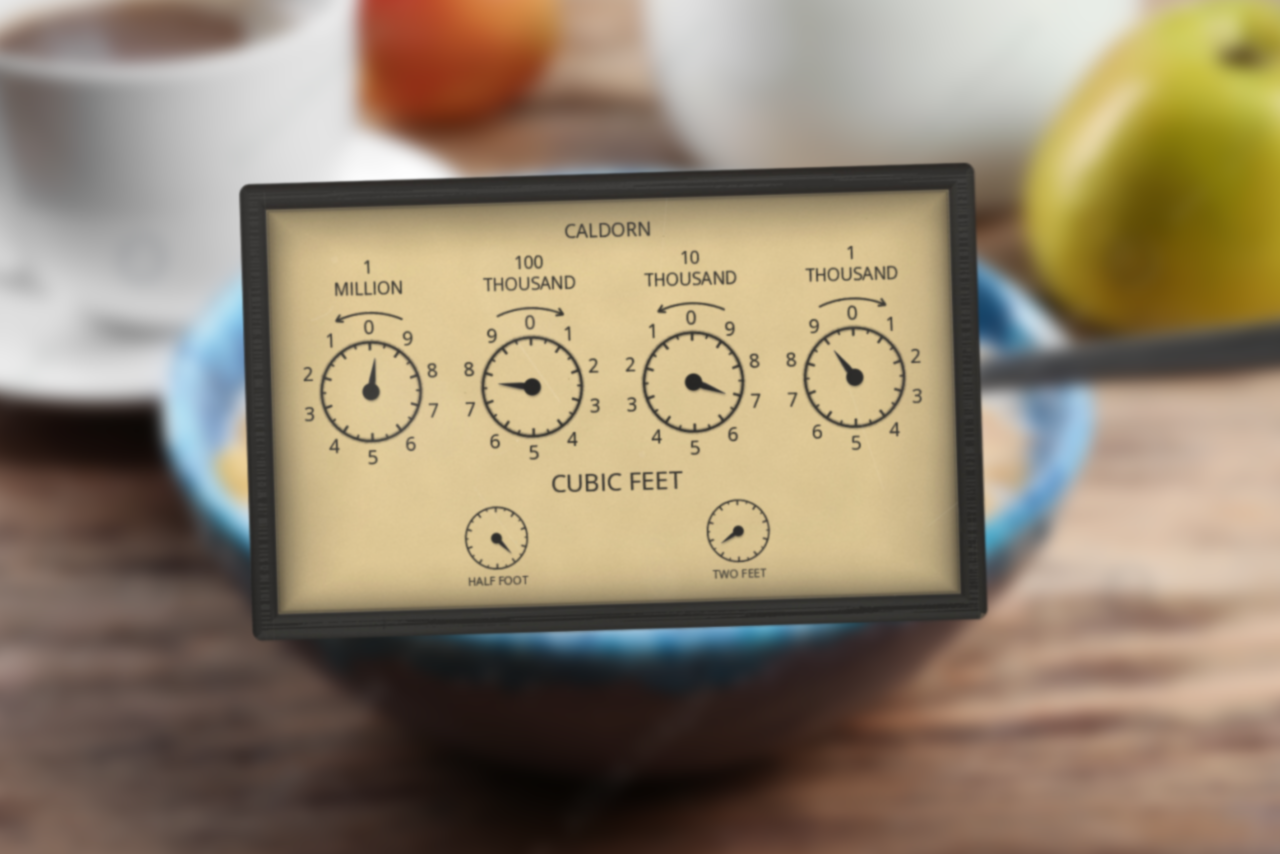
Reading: 976900 ft³
